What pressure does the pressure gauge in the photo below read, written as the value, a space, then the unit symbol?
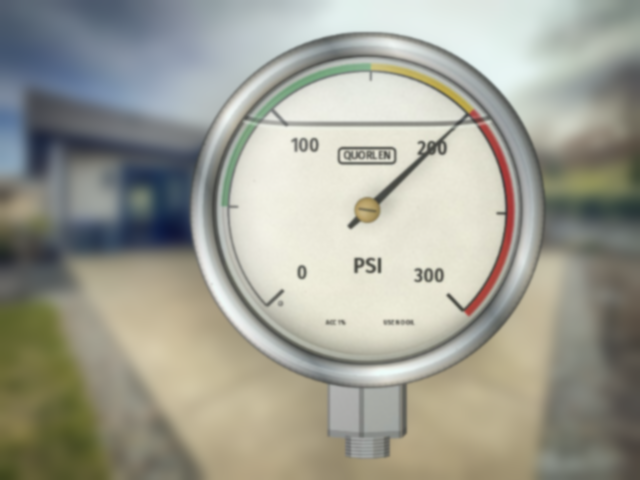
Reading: 200 psi
